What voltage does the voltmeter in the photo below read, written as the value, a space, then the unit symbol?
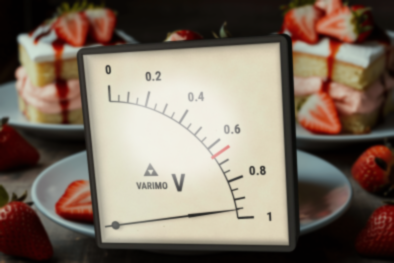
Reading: 0.95 V
